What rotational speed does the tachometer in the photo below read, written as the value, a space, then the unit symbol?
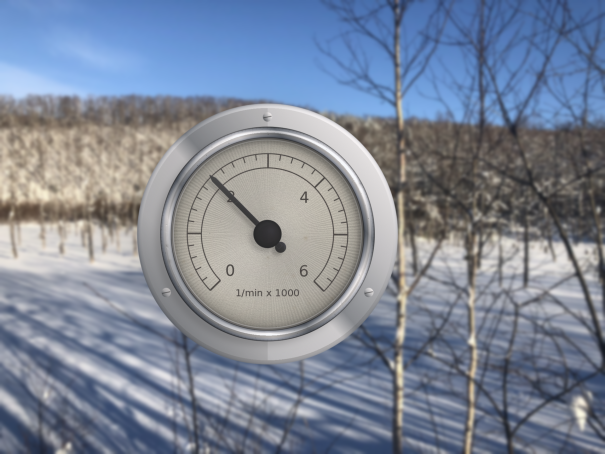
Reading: 2000 rpm
